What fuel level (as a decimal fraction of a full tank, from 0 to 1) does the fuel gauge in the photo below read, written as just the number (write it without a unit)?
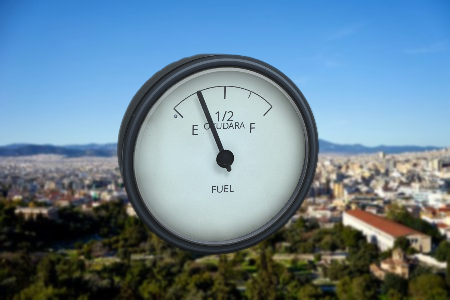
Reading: 0.25
